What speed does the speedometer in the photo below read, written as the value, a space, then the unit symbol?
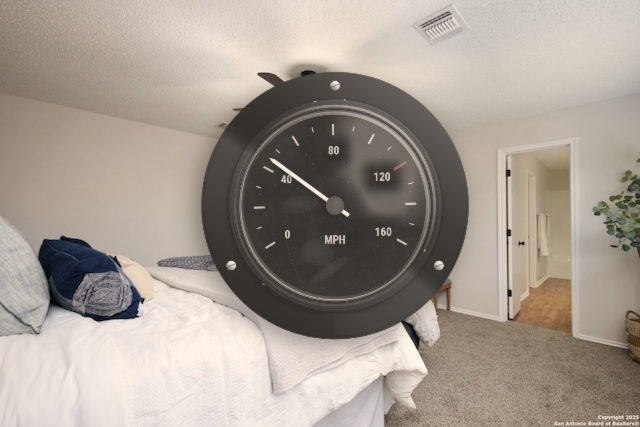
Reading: 45 mph
